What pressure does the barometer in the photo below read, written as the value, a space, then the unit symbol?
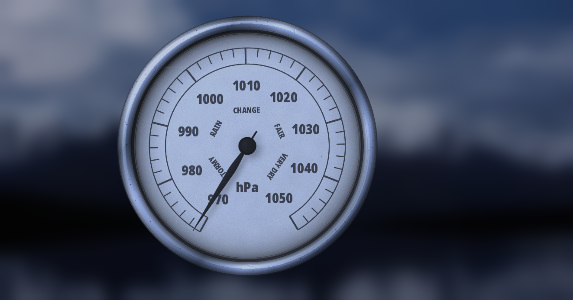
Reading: 971 hPa
